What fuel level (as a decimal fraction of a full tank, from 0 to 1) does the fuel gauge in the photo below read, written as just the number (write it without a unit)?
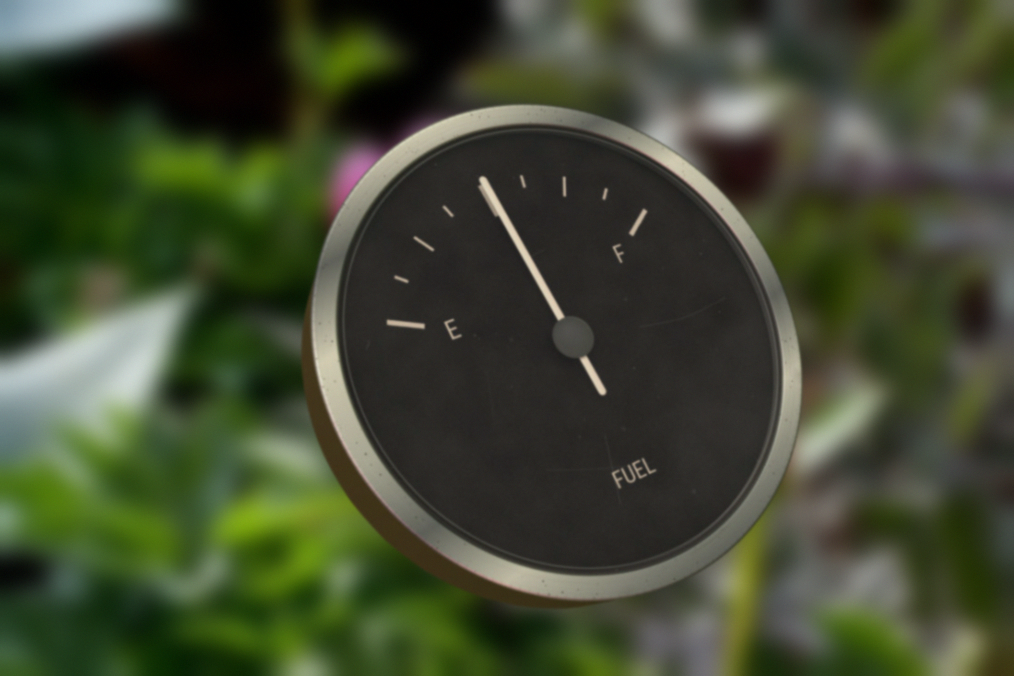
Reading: 0.5
